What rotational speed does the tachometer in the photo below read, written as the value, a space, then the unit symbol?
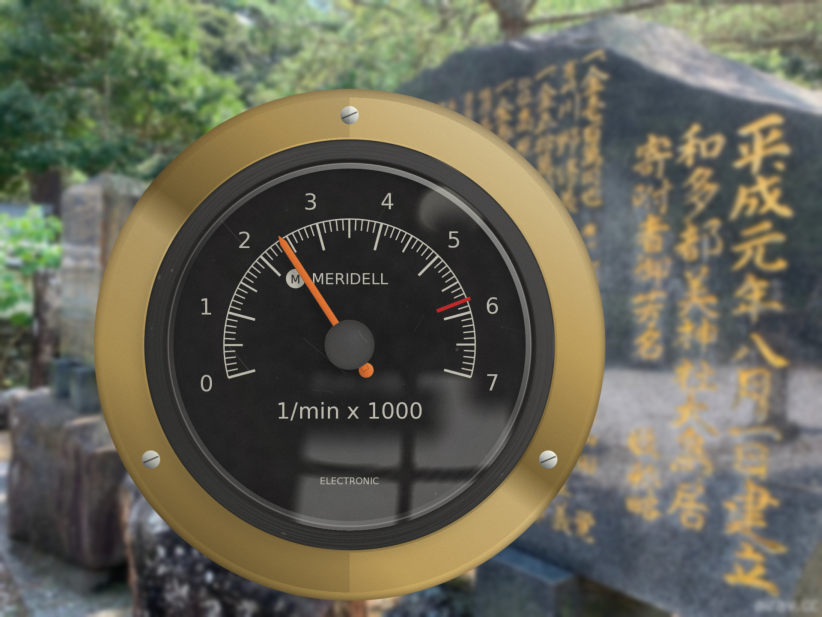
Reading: 2400 rpm
